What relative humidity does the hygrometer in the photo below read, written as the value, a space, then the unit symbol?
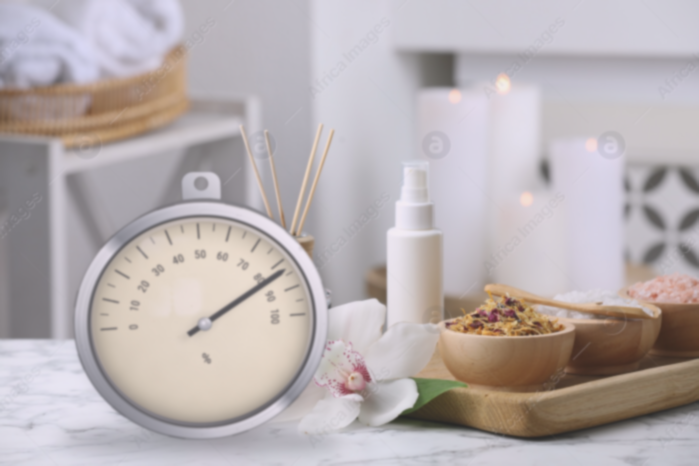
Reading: 82.5 %
